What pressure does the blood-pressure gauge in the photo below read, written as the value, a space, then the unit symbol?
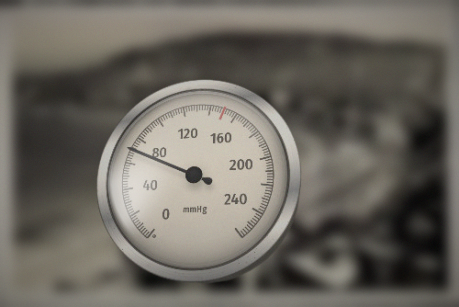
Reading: 70 mmHg
